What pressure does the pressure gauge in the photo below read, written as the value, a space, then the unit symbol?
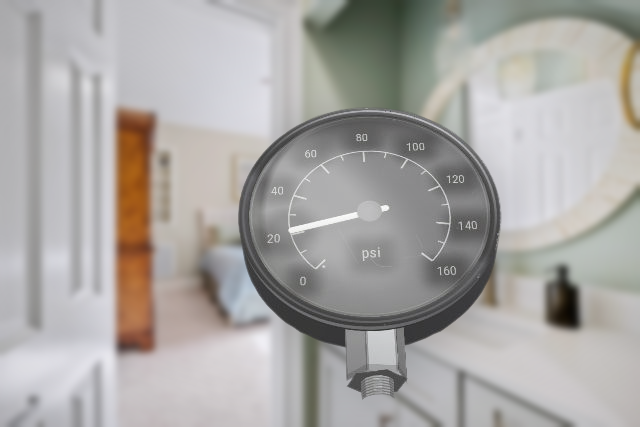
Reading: 20 psi
